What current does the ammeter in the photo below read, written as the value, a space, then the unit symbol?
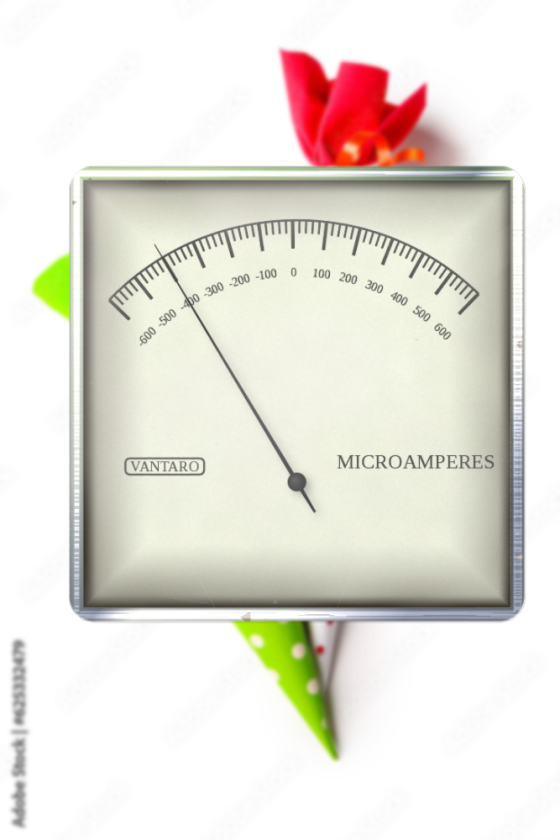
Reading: -400 µA
